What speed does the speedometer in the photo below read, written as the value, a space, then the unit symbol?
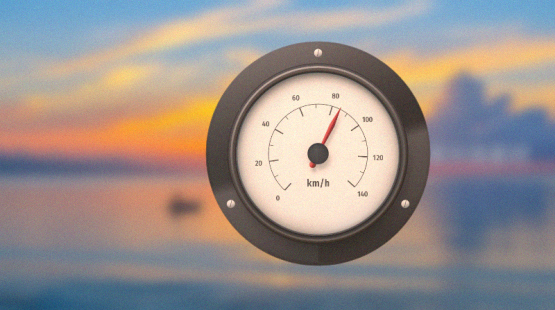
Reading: 85 km/h
